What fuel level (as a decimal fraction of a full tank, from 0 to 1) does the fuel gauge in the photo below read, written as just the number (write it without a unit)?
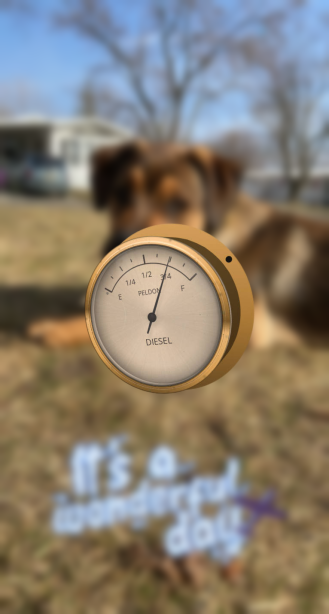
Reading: 0.75
